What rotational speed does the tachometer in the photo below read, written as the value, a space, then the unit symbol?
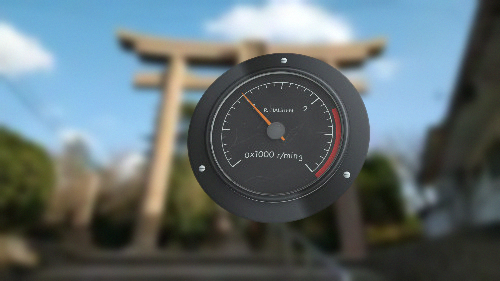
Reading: 1000 rpm
